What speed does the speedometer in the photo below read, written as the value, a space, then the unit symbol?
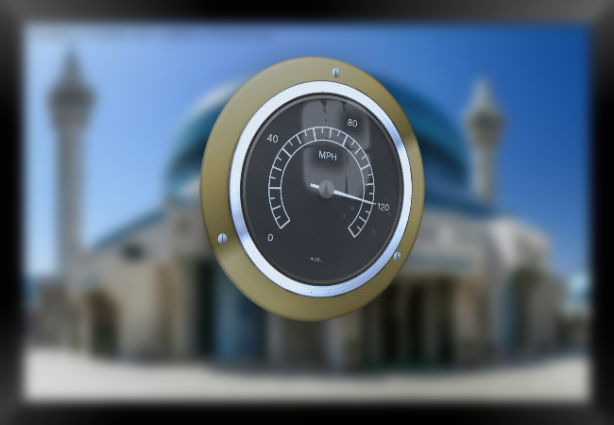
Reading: 120 mph
